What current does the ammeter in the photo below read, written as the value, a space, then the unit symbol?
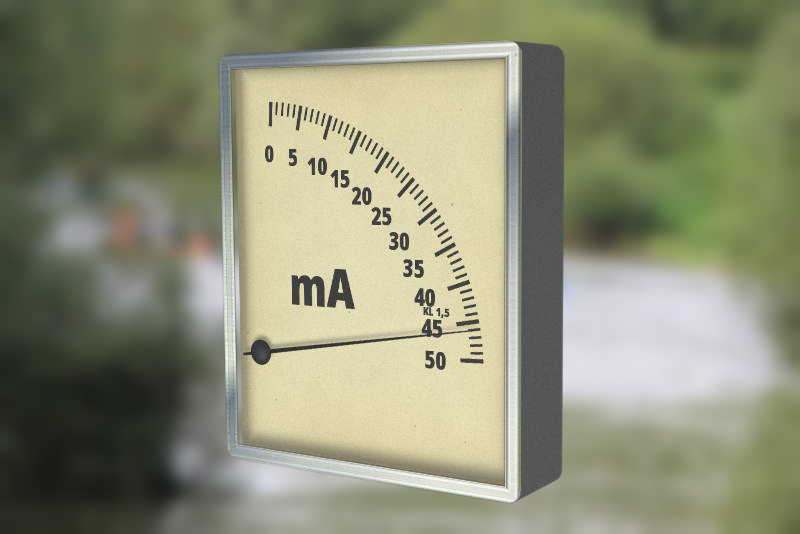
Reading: 46 mA
